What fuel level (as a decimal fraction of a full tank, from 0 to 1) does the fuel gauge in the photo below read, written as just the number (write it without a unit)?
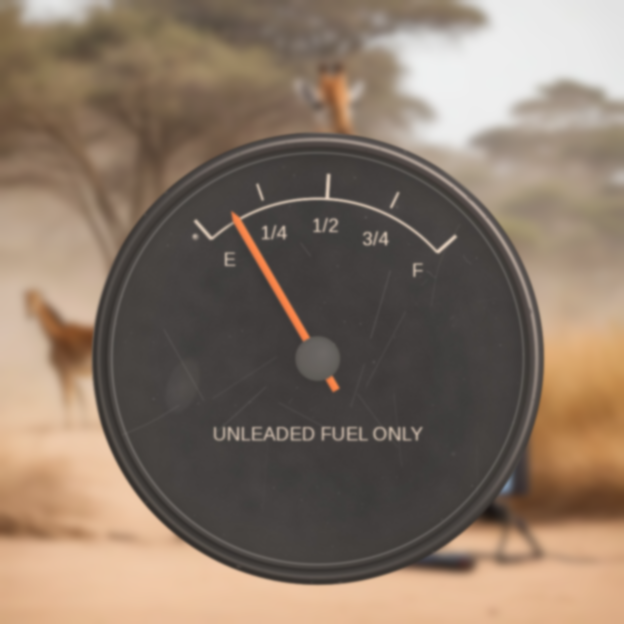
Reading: 0.125
